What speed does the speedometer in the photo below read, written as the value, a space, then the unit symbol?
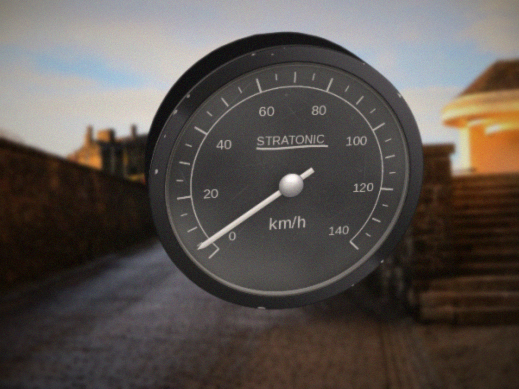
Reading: 5 km/h
